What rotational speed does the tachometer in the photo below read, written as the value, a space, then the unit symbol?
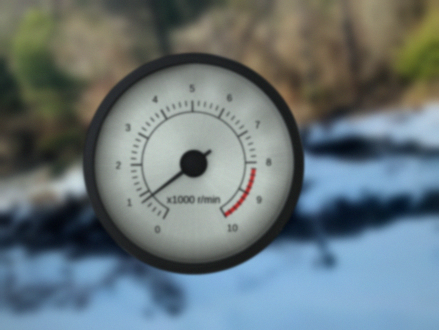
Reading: 800 rpm
